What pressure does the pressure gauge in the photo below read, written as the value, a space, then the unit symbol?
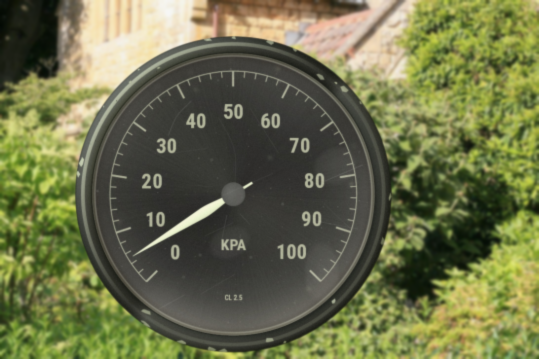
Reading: 5 kPa
